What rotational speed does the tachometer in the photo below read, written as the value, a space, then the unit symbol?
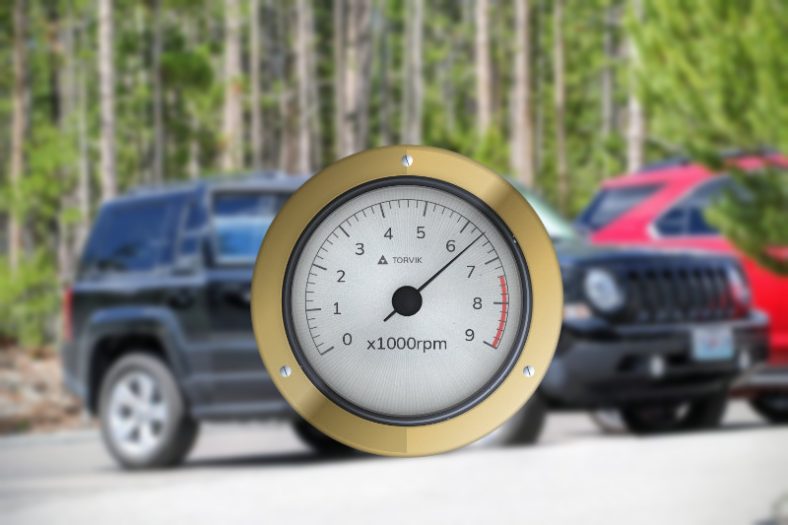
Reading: 6400 rpm
